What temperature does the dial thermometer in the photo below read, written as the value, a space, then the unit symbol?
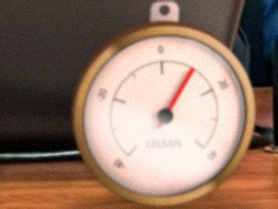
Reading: 10 °C
